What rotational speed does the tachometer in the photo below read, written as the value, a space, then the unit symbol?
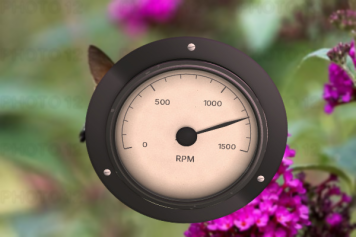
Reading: 1250 rpm
